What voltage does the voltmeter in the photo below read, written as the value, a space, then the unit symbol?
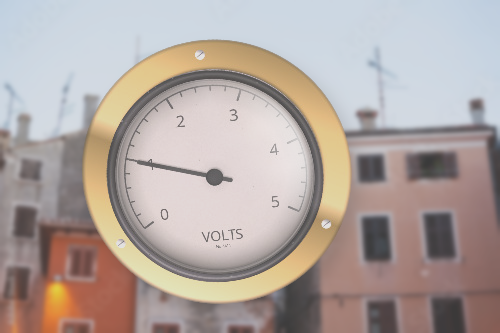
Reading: 1 V
